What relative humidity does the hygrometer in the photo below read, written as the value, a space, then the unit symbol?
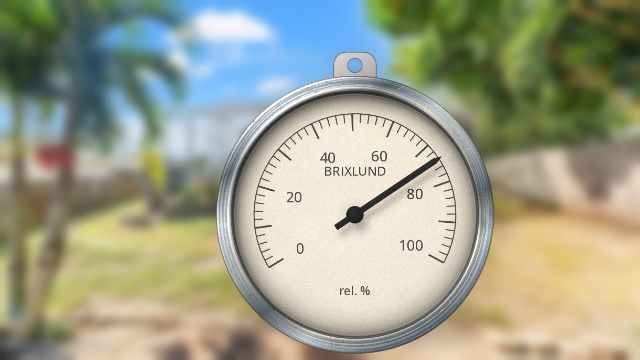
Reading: 74 %
